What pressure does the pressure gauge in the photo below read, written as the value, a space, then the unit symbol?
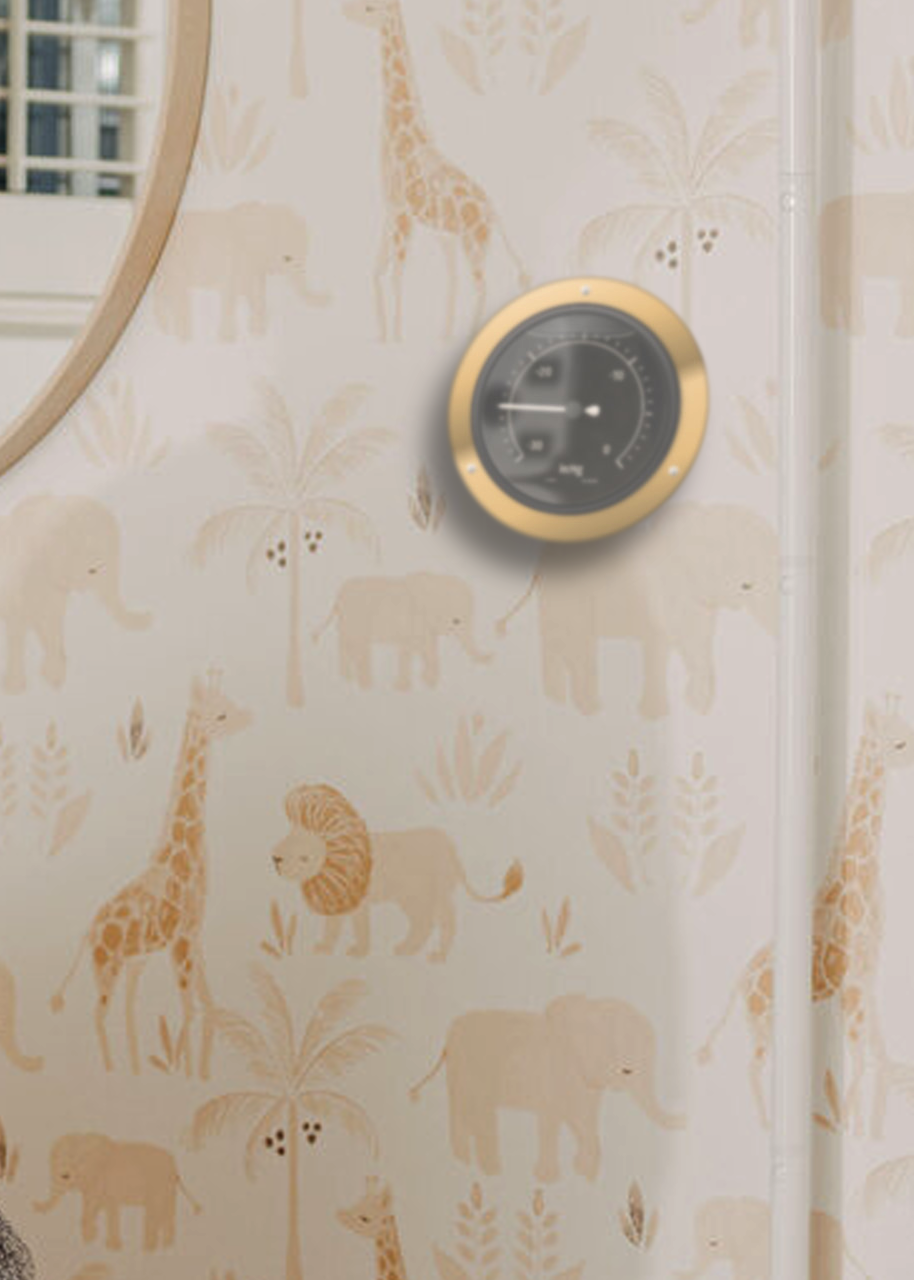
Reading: -25 inHg
